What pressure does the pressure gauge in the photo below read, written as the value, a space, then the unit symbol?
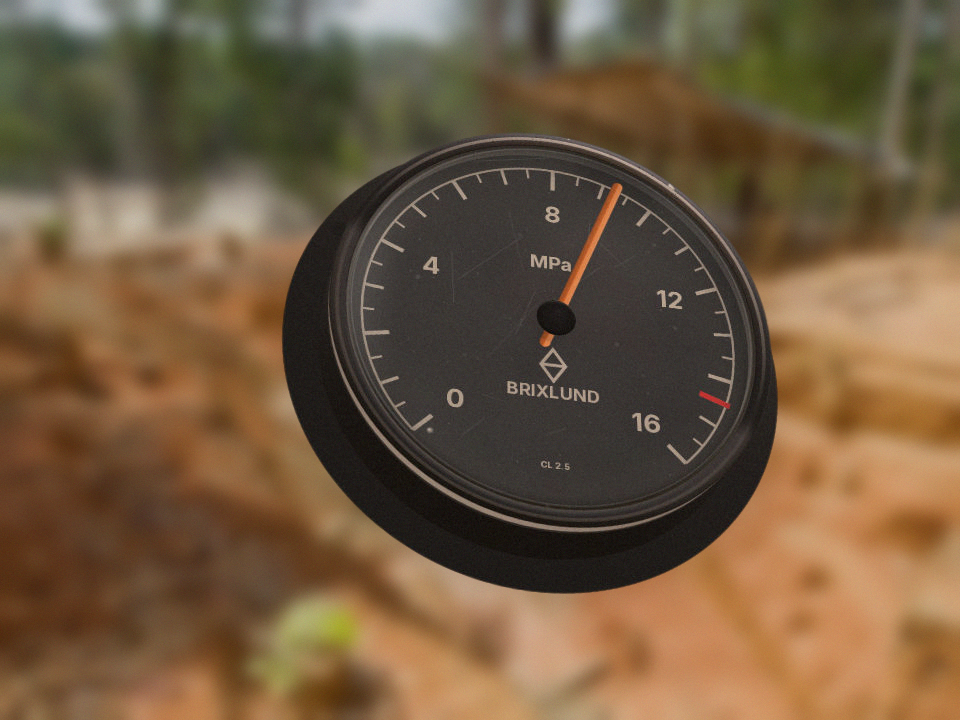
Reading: 9.25 MPa
